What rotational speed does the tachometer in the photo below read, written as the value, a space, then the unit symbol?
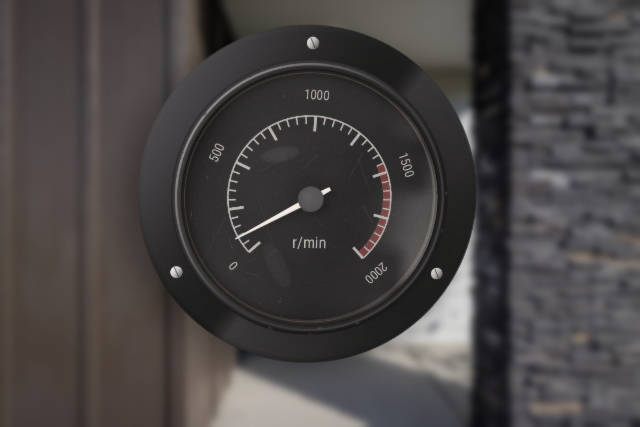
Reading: 100 rpm
